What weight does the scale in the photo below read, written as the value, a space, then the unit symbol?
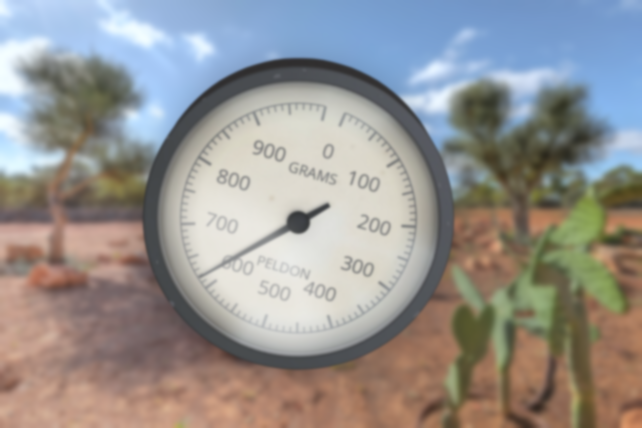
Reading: 620 g
